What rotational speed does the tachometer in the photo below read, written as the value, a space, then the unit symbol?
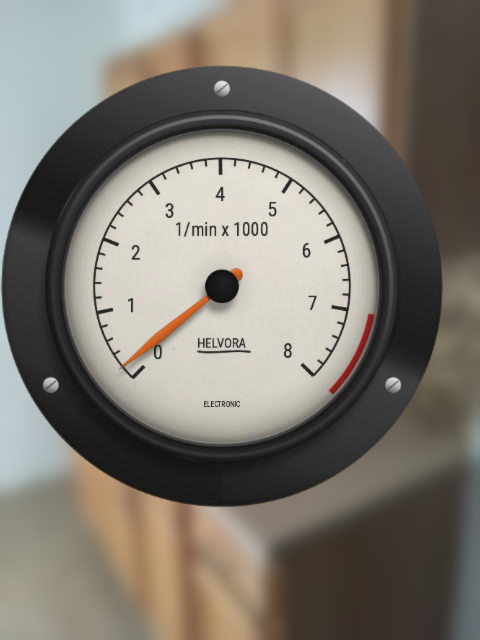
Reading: 200 rpm
